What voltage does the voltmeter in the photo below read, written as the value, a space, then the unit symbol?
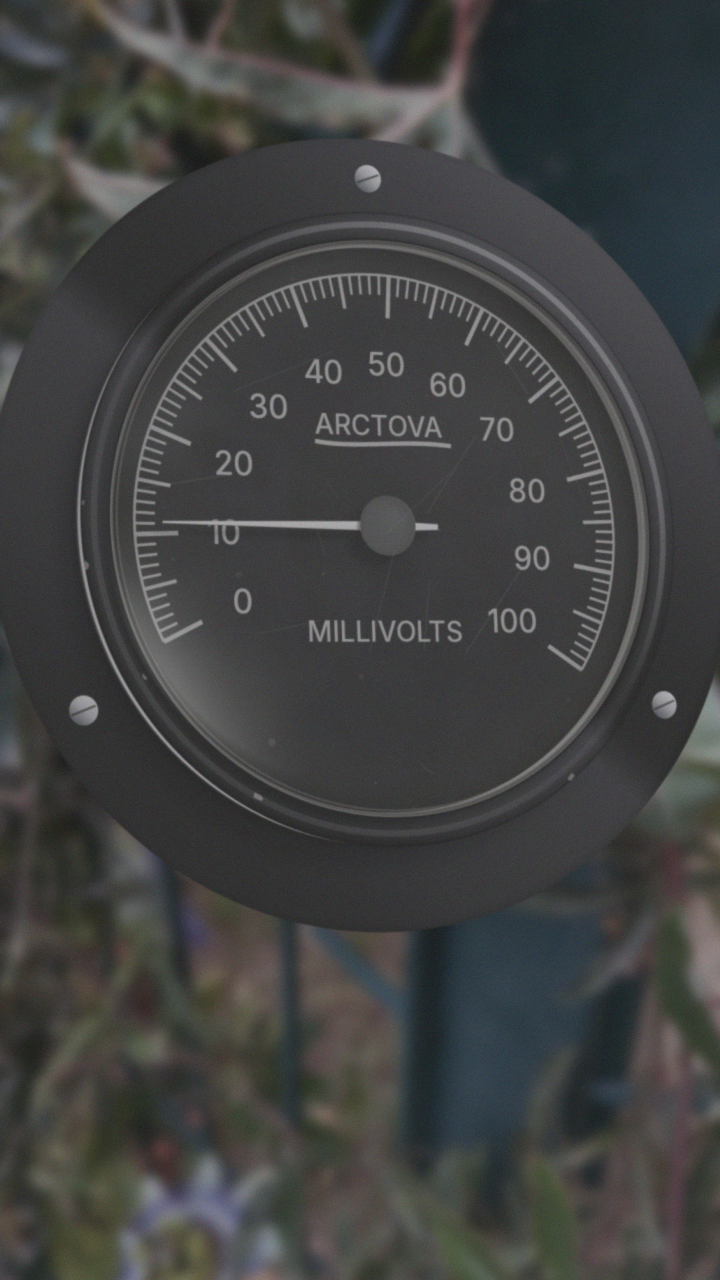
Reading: 11 mV
